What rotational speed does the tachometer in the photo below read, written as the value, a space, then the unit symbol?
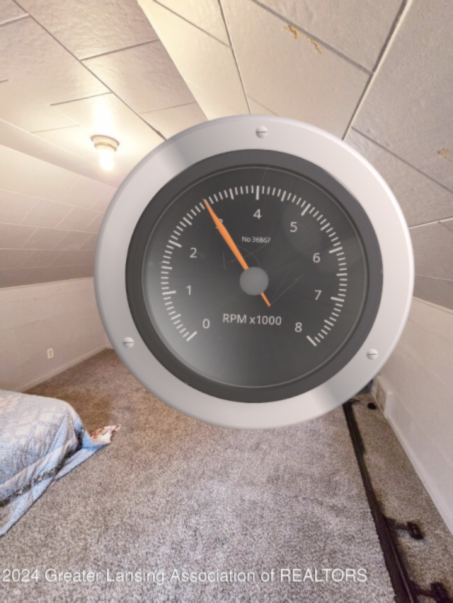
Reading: 3000 rpm
